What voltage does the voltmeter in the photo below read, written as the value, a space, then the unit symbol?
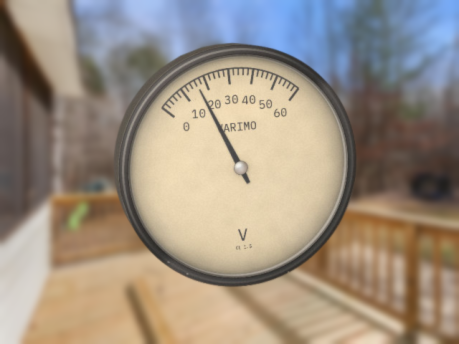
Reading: 16 V
